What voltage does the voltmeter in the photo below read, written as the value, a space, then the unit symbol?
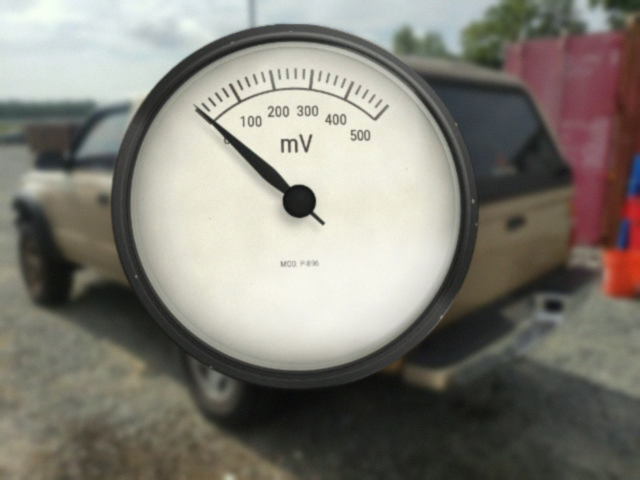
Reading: 0 mV
